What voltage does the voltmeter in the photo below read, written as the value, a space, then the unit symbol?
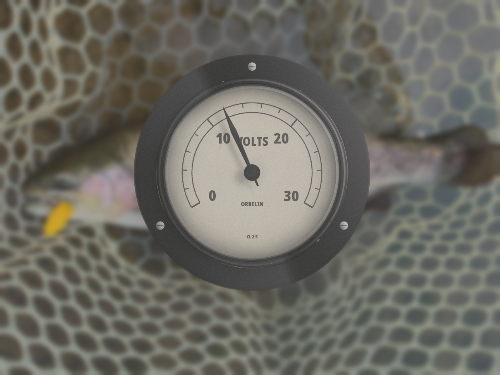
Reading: 12 V
